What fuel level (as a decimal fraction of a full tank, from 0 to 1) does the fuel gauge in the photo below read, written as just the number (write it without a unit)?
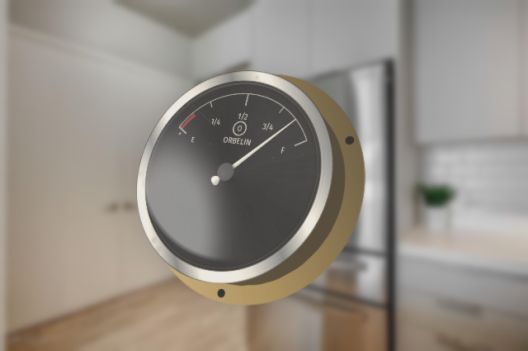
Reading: 0.875
